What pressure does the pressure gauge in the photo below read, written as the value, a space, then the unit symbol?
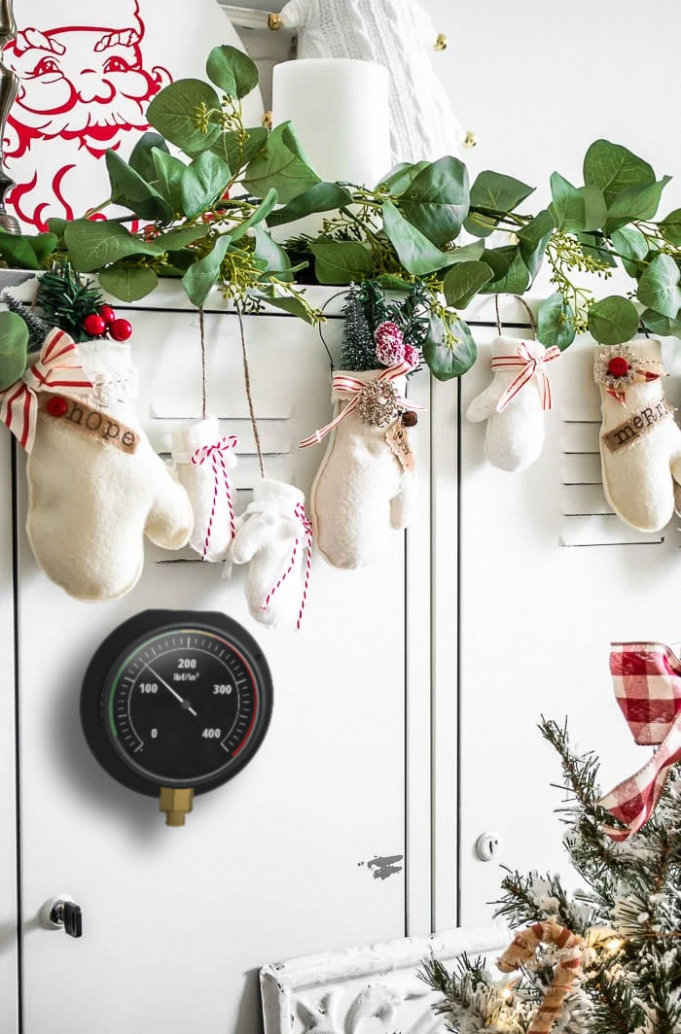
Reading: 130 psi
